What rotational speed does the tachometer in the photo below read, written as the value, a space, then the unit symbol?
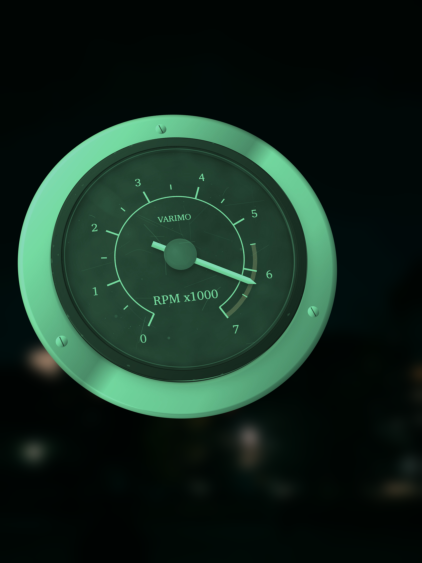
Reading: 6250 rpm
